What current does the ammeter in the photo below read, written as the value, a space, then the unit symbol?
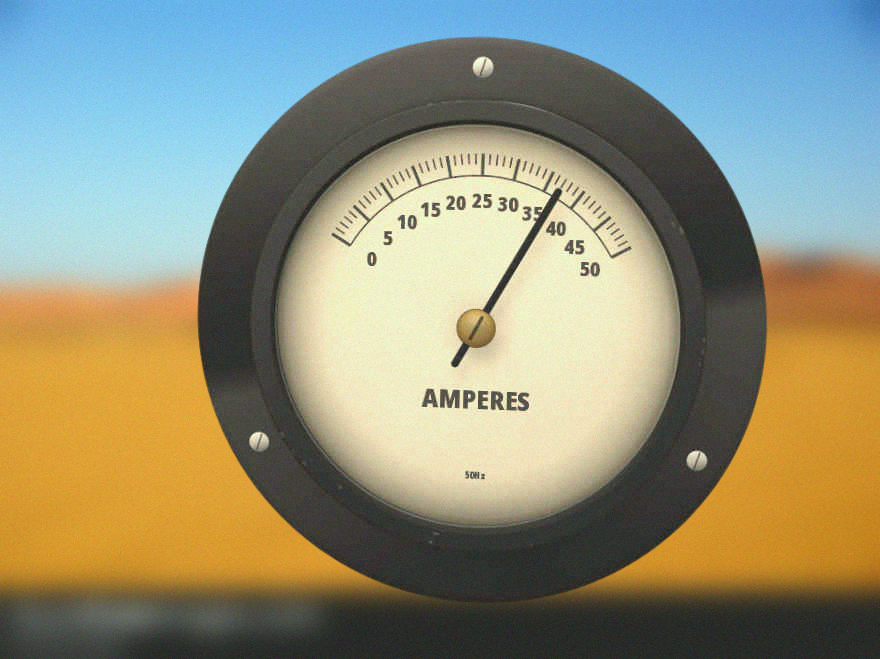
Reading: 37 A
